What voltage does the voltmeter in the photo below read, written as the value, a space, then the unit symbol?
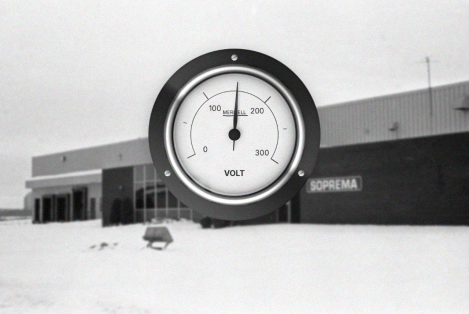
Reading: 150 V
